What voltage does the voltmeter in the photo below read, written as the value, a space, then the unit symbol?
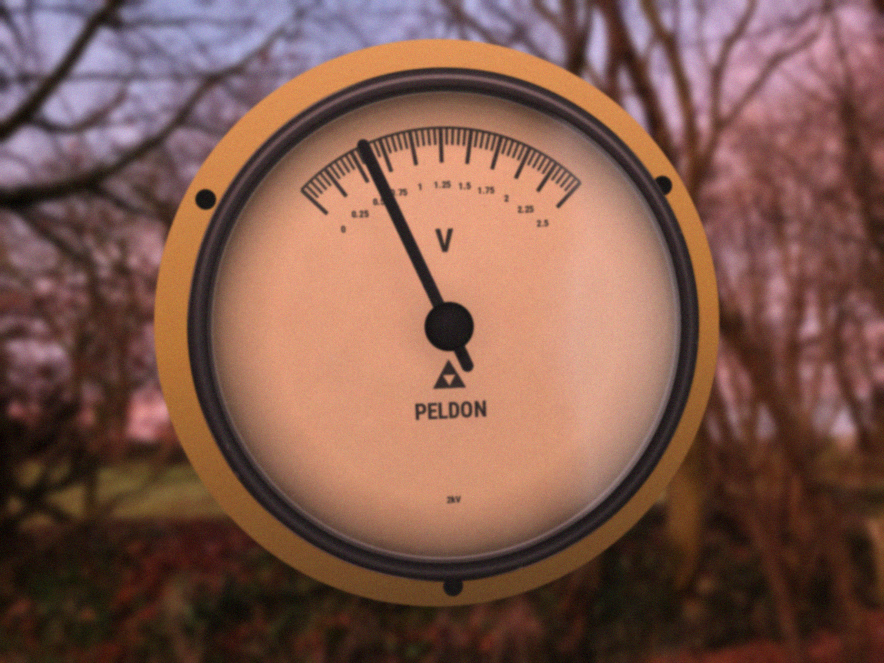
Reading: 0.6 V
